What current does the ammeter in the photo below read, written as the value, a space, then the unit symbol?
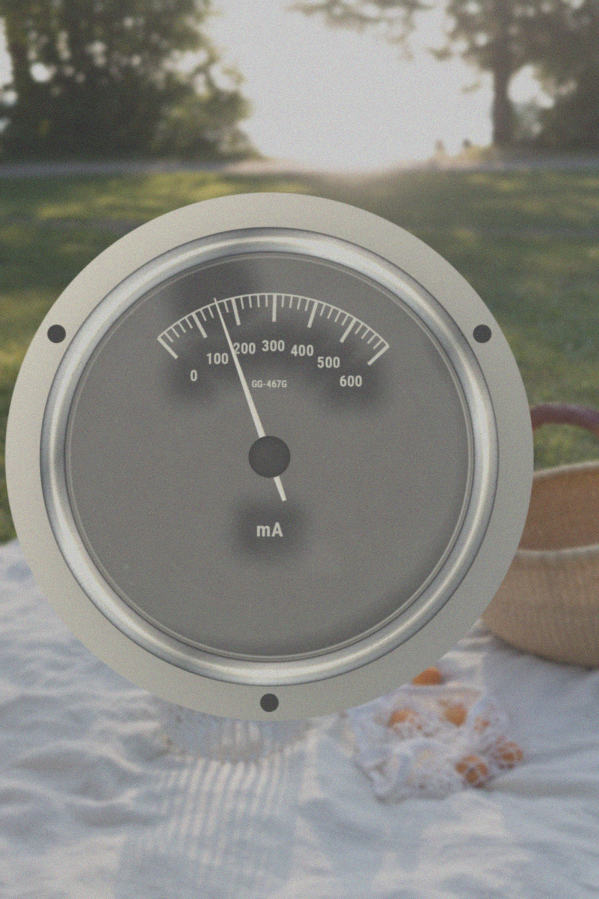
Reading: 160 mA
